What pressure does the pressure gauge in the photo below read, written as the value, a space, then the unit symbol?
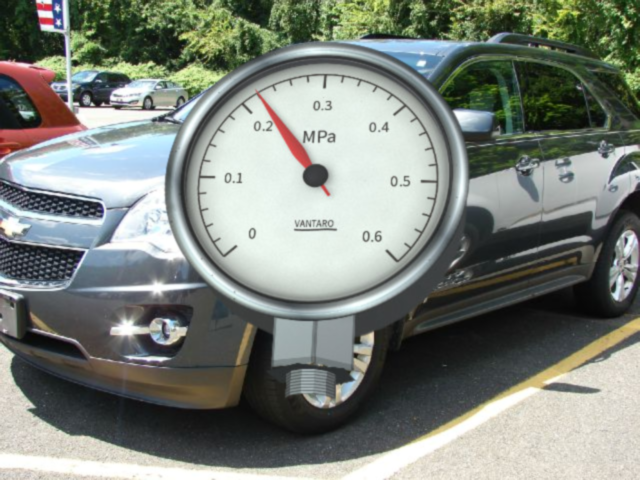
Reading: 0.22 MPa
